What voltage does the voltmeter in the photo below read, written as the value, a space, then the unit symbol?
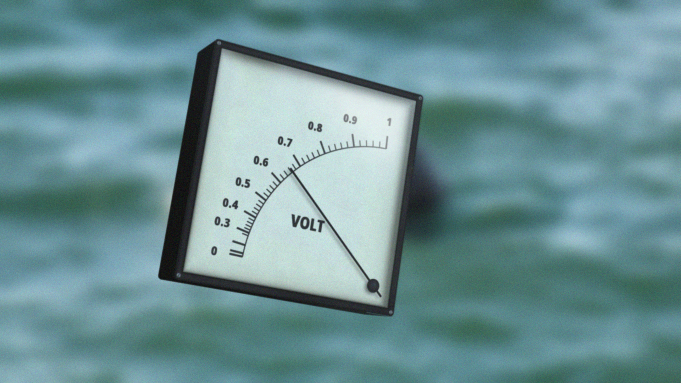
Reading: 0.66 V
